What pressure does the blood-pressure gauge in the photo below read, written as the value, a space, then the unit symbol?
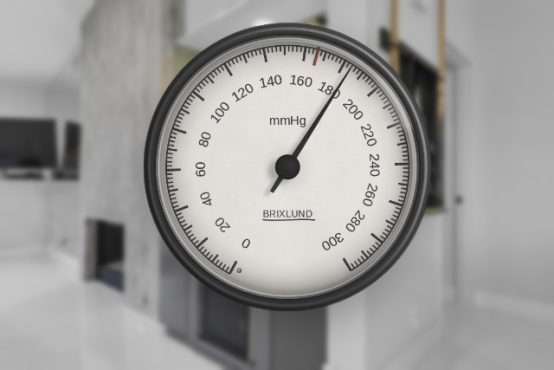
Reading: 184 mmHg
